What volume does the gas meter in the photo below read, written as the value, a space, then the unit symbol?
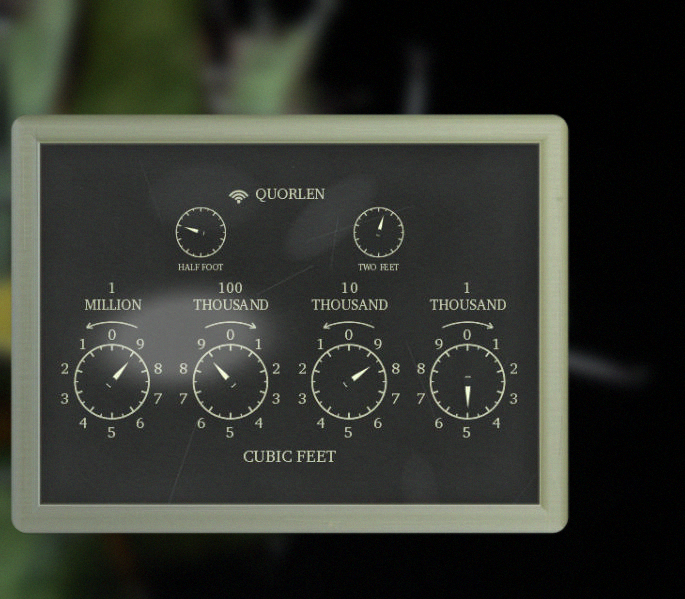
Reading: 888500 ft³
